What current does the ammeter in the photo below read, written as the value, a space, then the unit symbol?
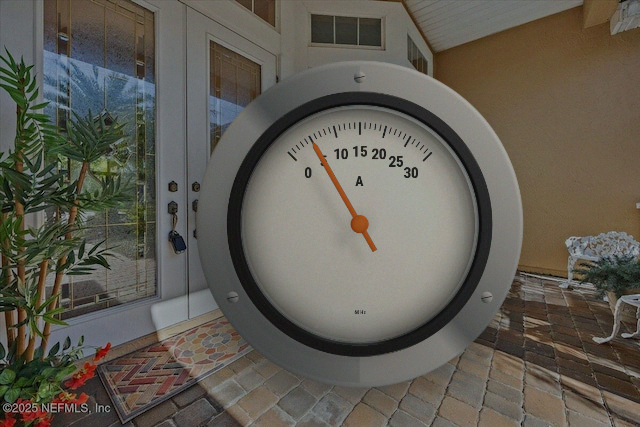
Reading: 5 A
